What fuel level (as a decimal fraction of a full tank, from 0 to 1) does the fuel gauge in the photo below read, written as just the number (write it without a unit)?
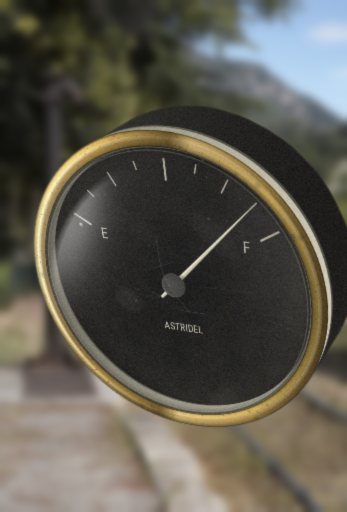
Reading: 0.875
